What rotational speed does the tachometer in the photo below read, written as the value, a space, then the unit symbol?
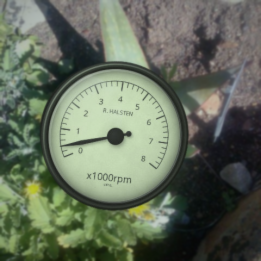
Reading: 400 rpm
